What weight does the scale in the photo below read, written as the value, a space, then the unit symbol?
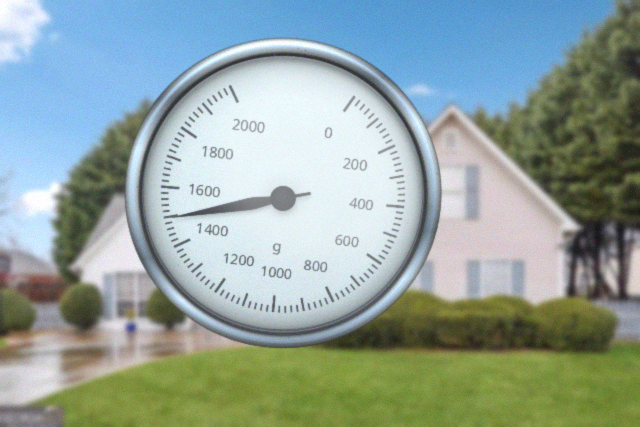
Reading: 1500 g
